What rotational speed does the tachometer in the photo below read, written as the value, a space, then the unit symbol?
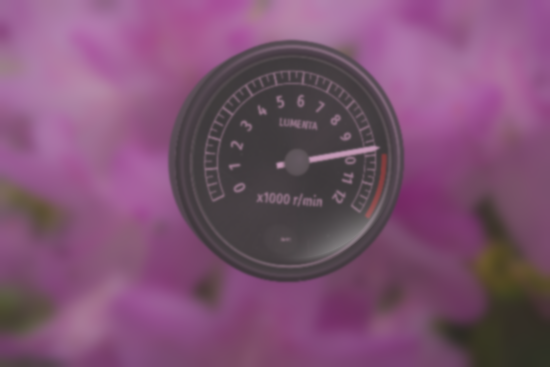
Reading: 9750 rpm
